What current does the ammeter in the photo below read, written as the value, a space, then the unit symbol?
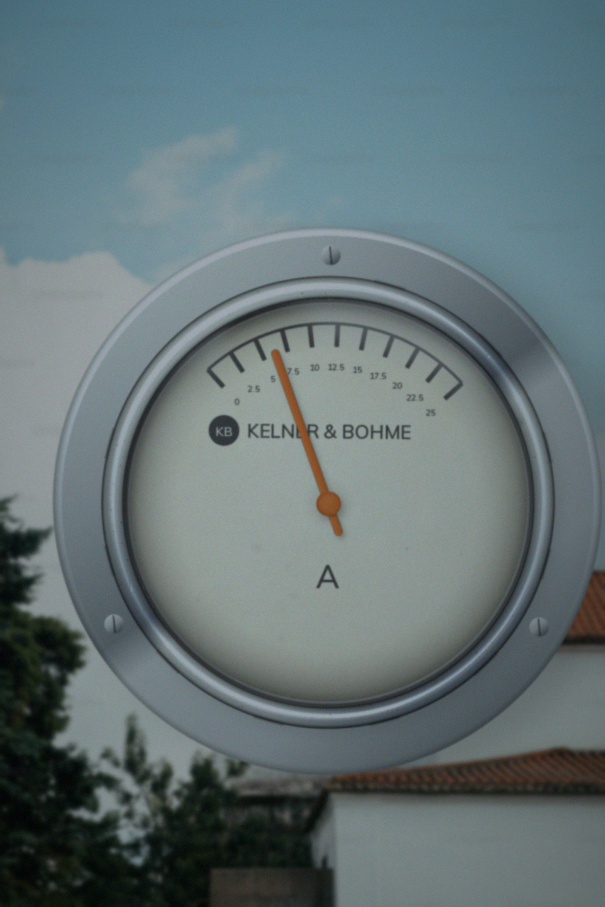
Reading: 6.25 A
